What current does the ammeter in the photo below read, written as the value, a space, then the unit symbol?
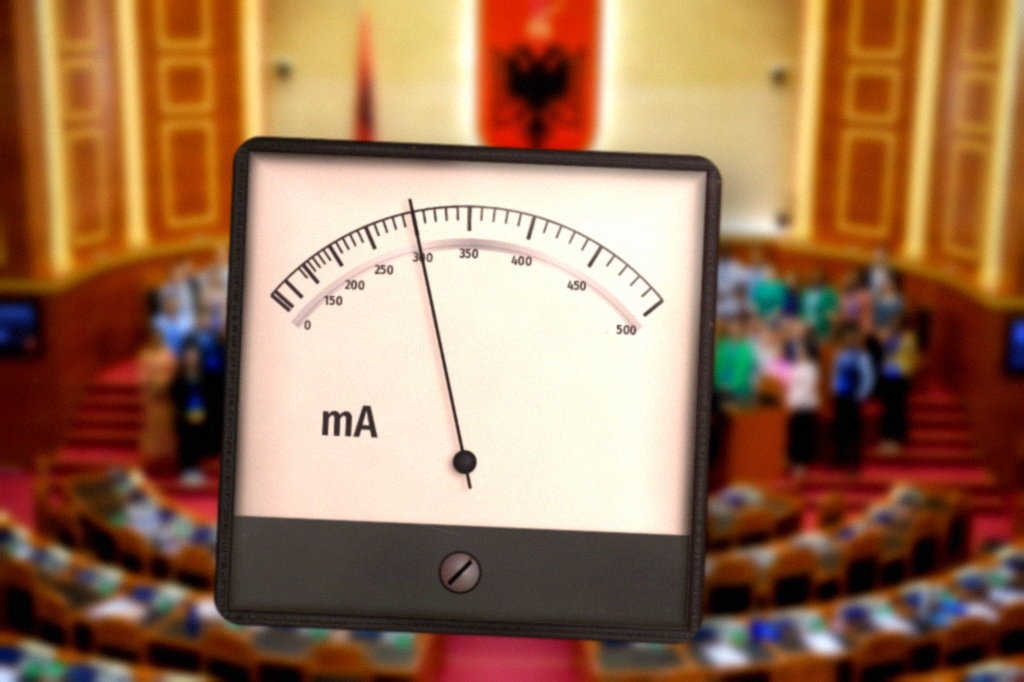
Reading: 300 mA
